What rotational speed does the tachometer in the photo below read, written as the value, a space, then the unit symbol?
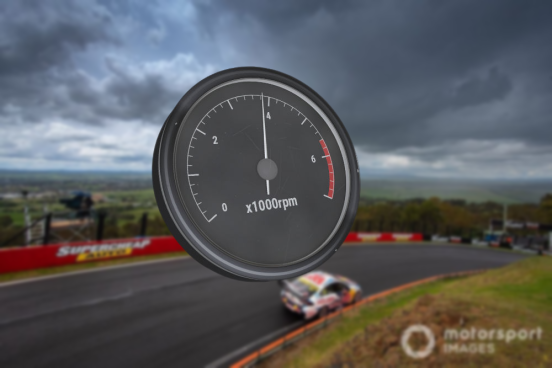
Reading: 3800 rpm
